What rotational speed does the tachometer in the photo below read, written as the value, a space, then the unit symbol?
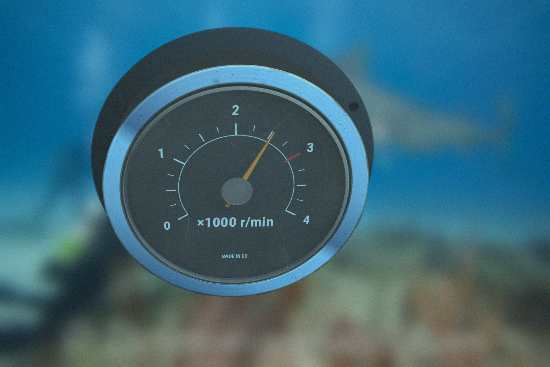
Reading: 2500 rpm
